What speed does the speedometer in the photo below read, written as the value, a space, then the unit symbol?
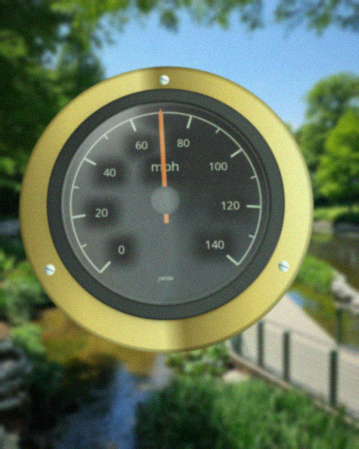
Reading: 70 mph
